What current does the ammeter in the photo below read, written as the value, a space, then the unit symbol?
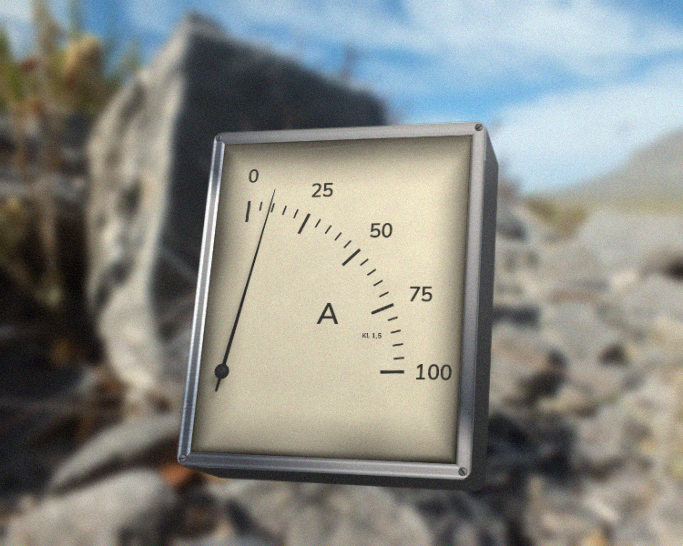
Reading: 10 A
